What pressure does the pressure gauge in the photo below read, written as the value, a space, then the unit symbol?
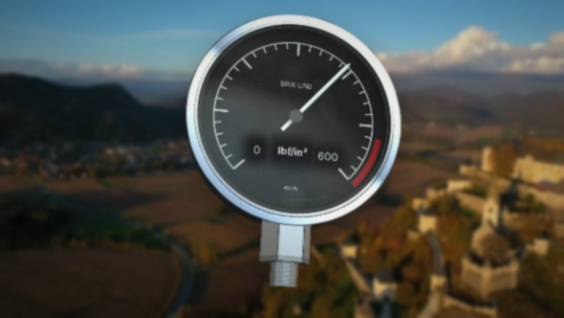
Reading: 390 psi
